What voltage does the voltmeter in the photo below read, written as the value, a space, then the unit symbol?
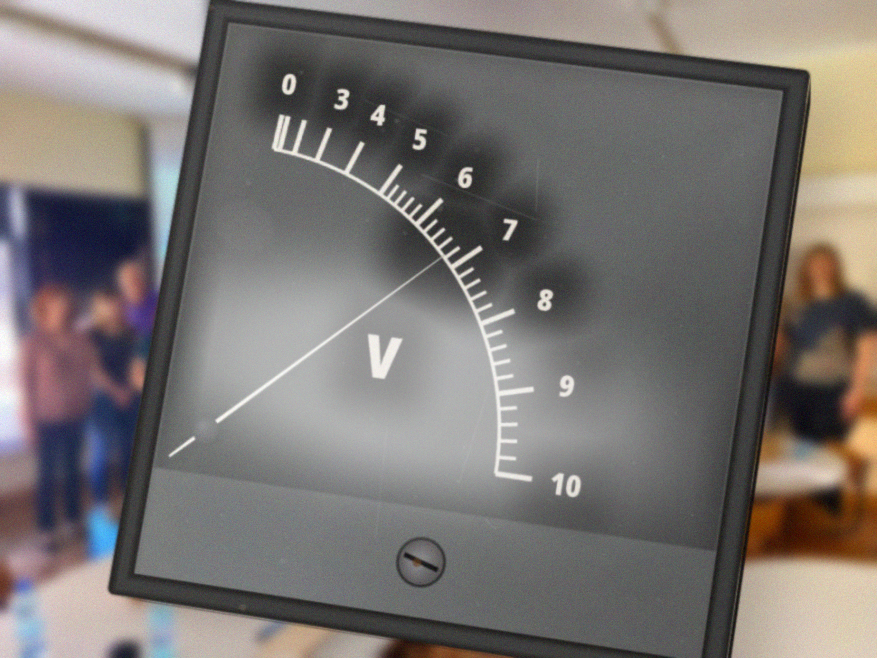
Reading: 6.8 V
